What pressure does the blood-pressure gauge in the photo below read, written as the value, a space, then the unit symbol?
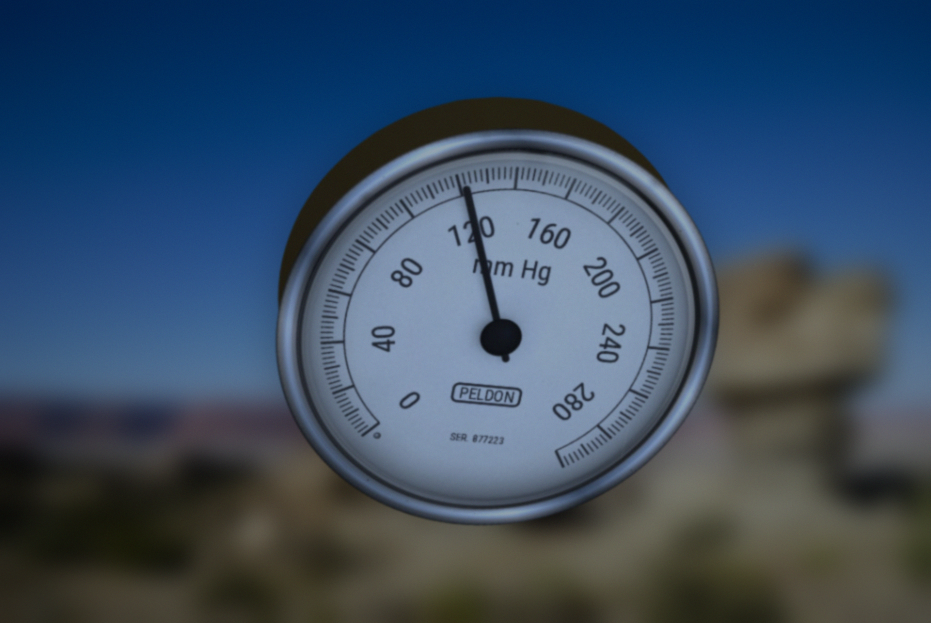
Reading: 122 mmHg
